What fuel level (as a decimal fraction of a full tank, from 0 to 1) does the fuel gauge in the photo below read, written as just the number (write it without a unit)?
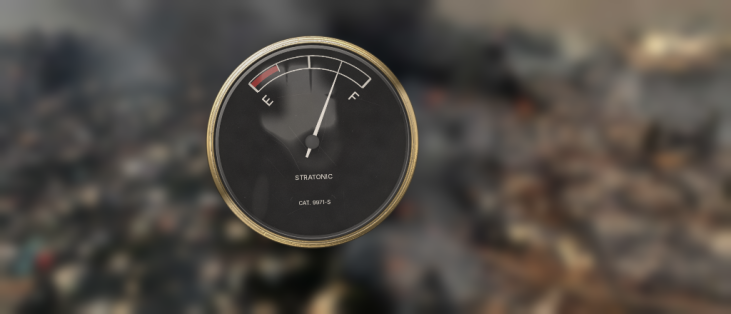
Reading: 0.75
